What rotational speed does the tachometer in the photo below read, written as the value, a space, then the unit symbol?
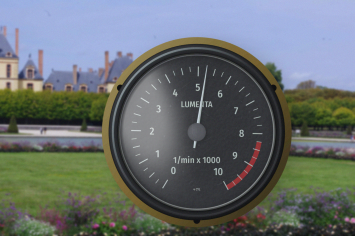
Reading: 5250 rpm
